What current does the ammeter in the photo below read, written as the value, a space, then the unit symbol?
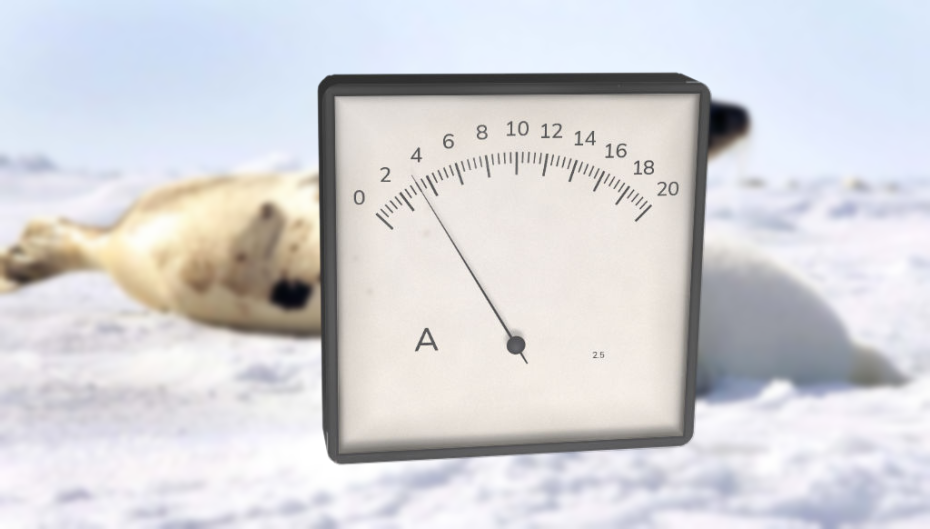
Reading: 3.2 A
